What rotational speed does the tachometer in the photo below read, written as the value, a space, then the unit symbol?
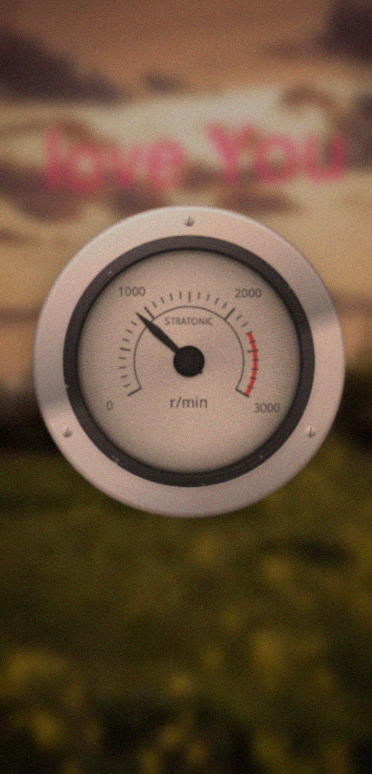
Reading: 900 rpm
